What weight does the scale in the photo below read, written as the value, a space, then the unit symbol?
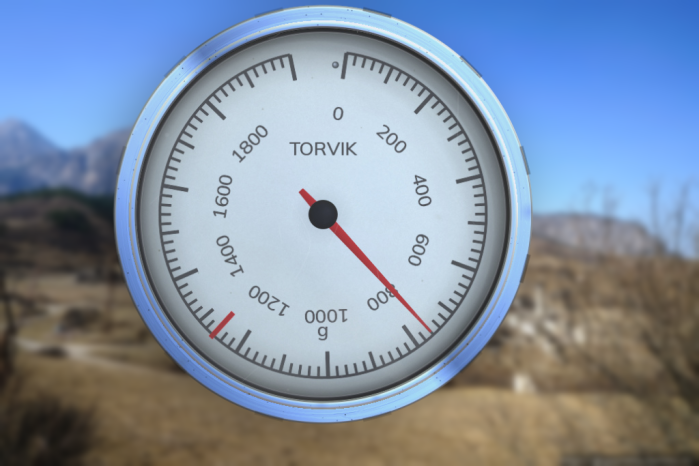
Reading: 760 g
